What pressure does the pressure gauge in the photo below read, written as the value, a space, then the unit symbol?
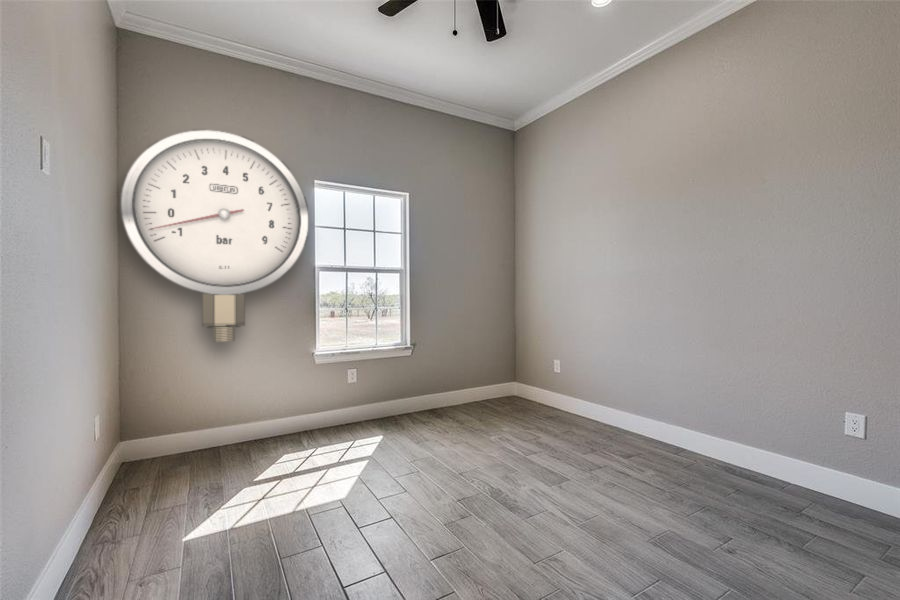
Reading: -0.6 bar
